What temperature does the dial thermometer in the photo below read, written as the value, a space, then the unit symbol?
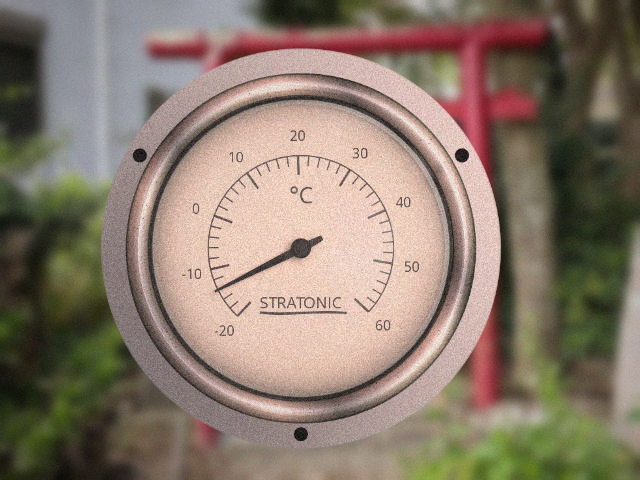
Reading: -14 °C
